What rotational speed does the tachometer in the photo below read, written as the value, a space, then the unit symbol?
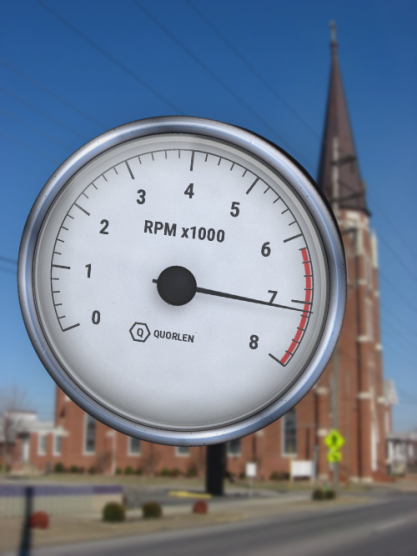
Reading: 7100 rpm
